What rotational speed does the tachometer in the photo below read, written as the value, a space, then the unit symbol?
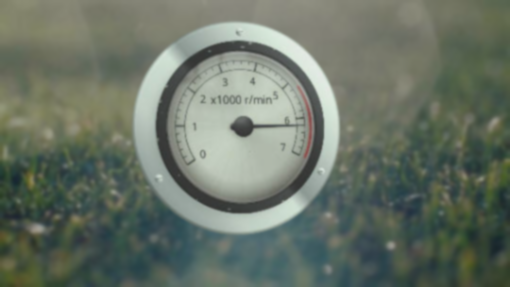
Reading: 6200 rpm
